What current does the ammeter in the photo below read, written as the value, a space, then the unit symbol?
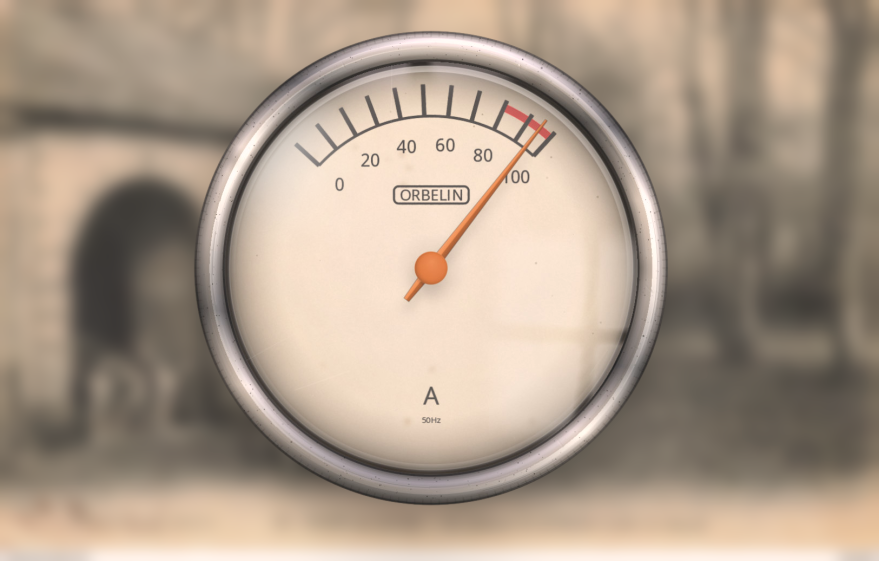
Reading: 95 A
